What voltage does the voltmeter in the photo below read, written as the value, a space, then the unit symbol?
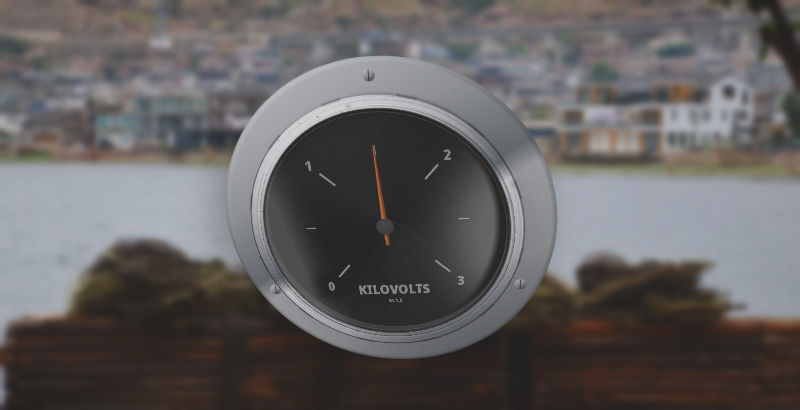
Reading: 1.5 kV
